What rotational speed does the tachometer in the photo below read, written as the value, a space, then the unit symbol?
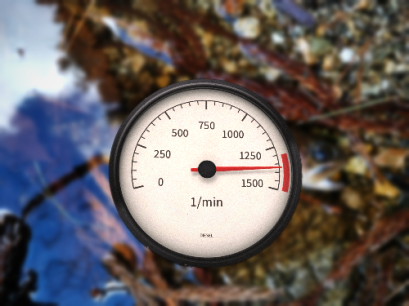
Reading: 1375 rpm
